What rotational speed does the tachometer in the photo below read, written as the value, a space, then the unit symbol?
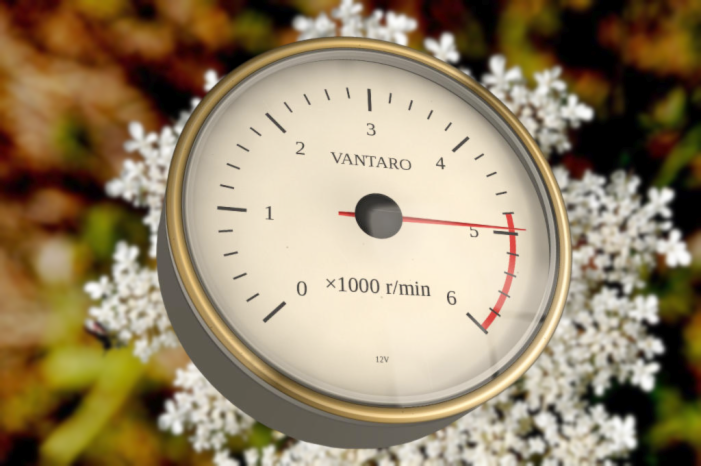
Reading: 5000 rpm
